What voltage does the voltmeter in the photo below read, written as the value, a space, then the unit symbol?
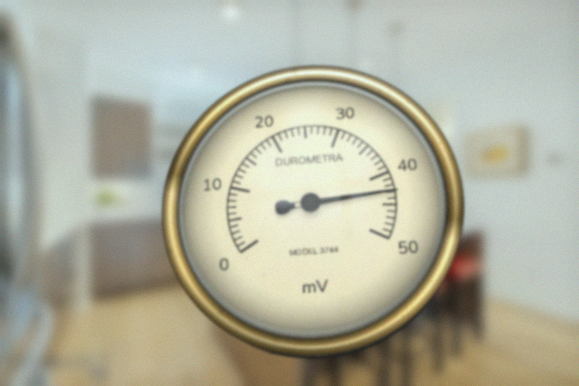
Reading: 43 mV
